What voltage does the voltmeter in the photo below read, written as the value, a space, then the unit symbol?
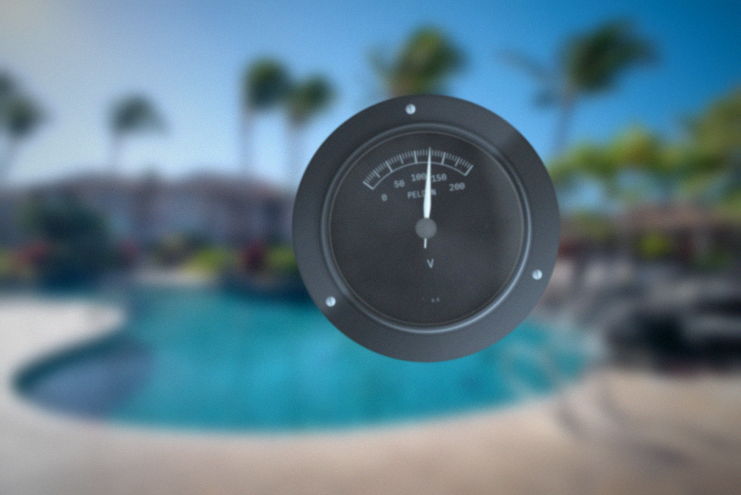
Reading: 125 V
